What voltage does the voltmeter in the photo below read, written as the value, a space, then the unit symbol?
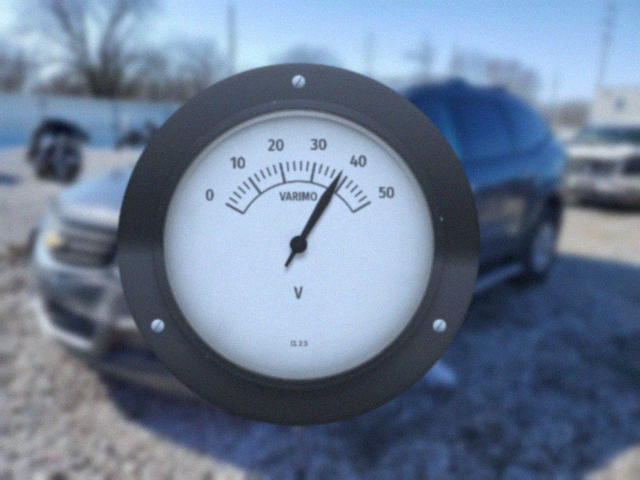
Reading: 38 V
